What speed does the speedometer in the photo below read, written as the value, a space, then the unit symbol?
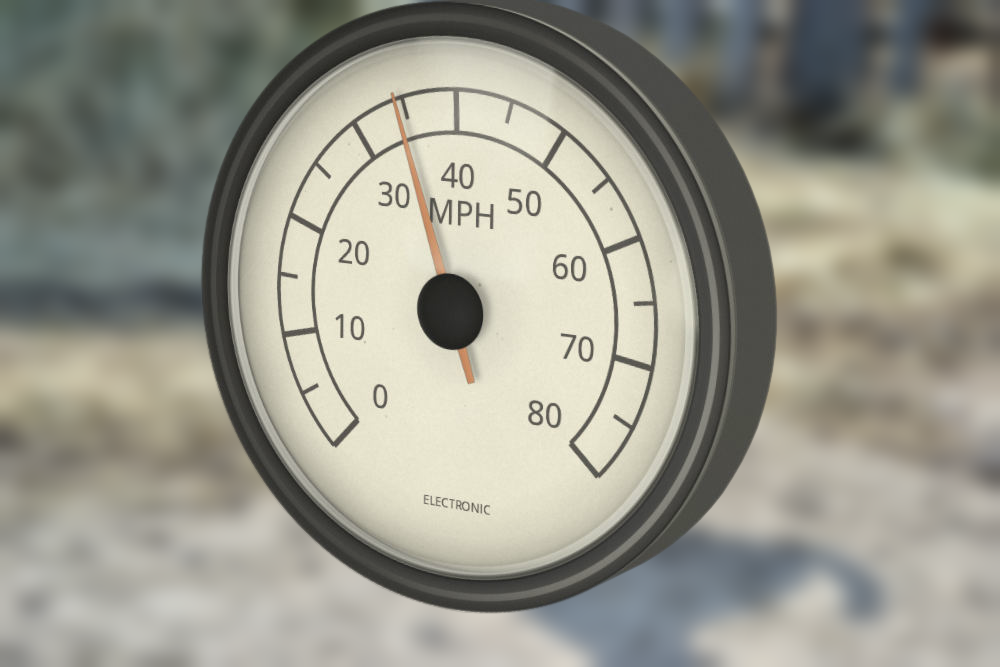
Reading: 35 mph
